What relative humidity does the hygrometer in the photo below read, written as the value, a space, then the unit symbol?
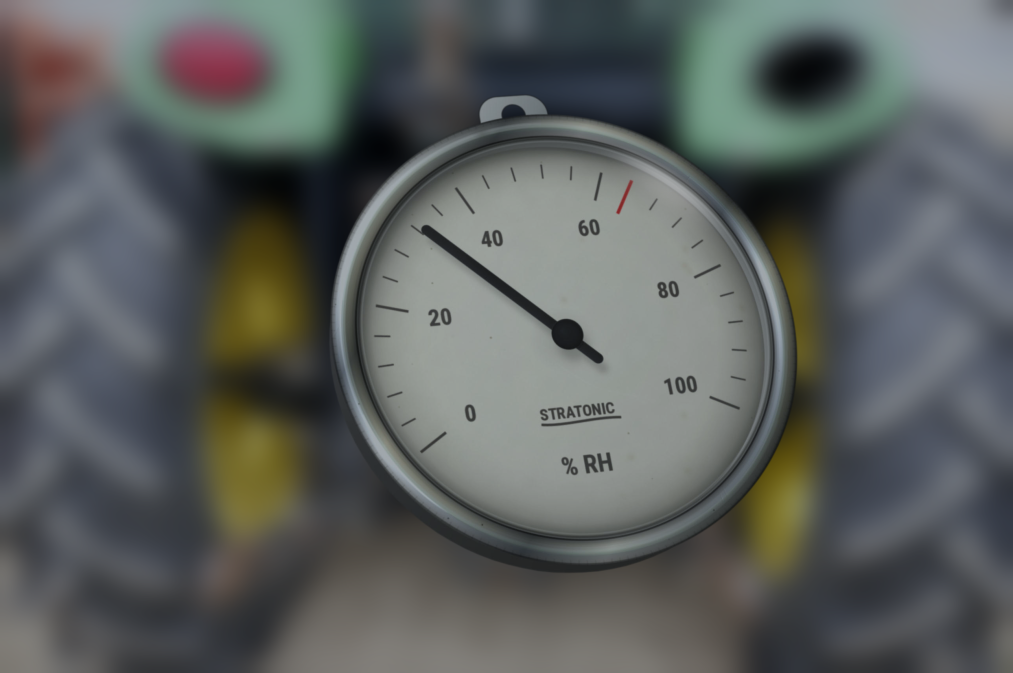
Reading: 32 %
